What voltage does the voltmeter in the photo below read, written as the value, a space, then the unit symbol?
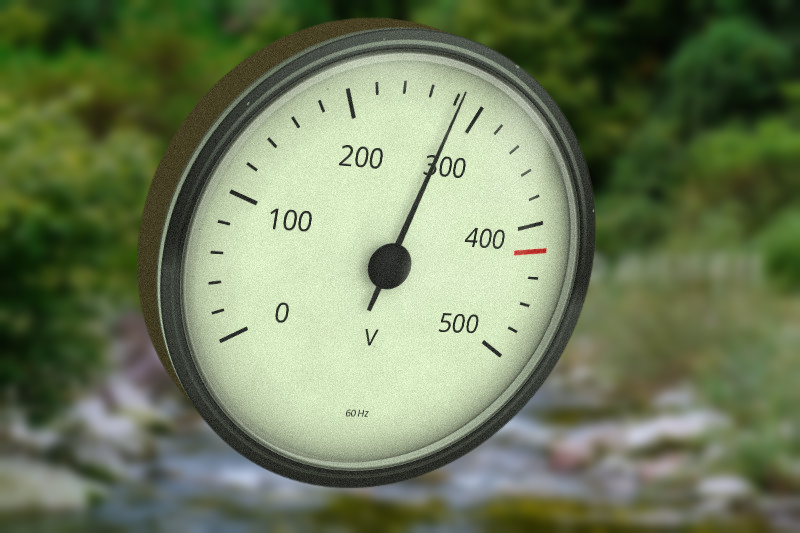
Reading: 280 V
